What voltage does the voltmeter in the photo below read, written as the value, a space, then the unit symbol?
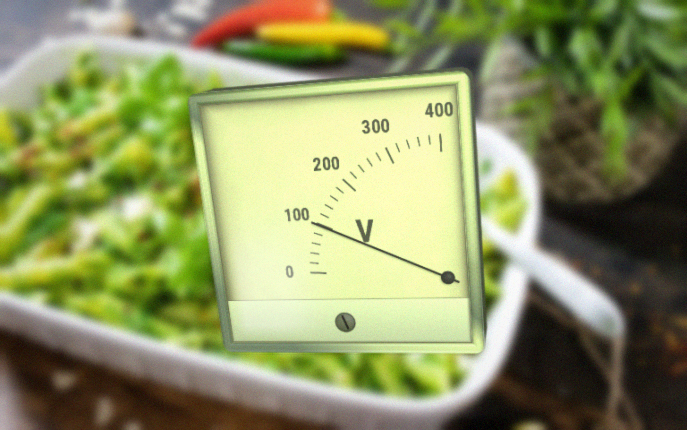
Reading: 100 V
